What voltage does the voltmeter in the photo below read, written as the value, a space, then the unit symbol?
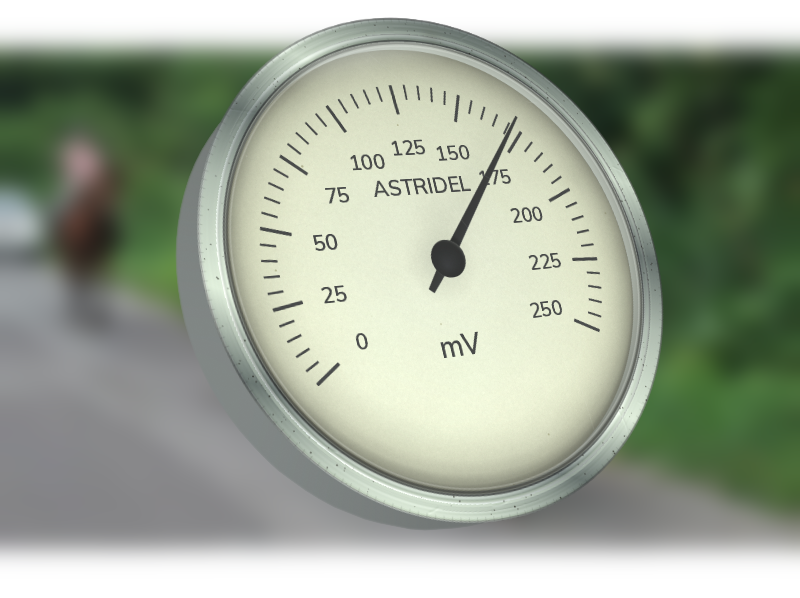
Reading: 170 mV
